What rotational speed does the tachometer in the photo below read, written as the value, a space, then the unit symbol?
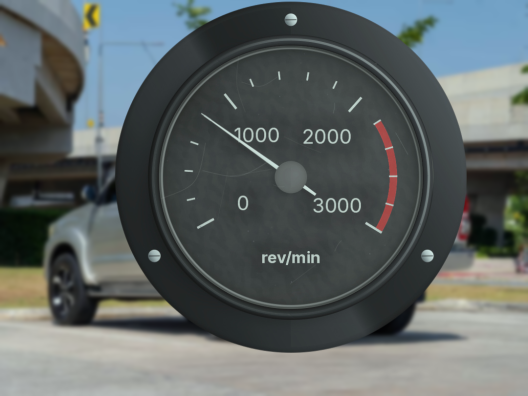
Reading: 800 rpm
